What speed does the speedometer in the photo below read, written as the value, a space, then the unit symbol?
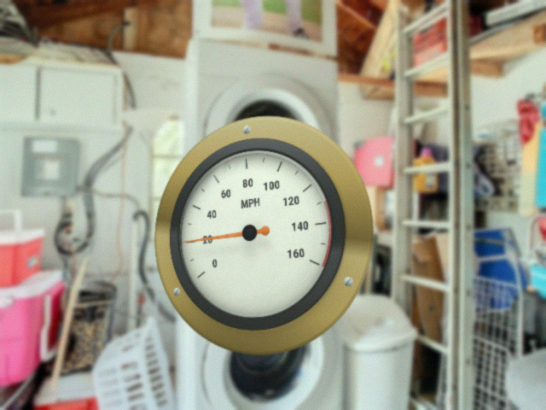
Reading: 20 mph
